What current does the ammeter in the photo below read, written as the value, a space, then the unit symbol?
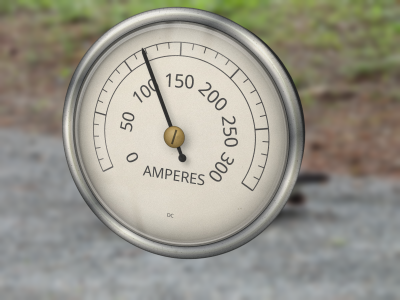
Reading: 120 A
